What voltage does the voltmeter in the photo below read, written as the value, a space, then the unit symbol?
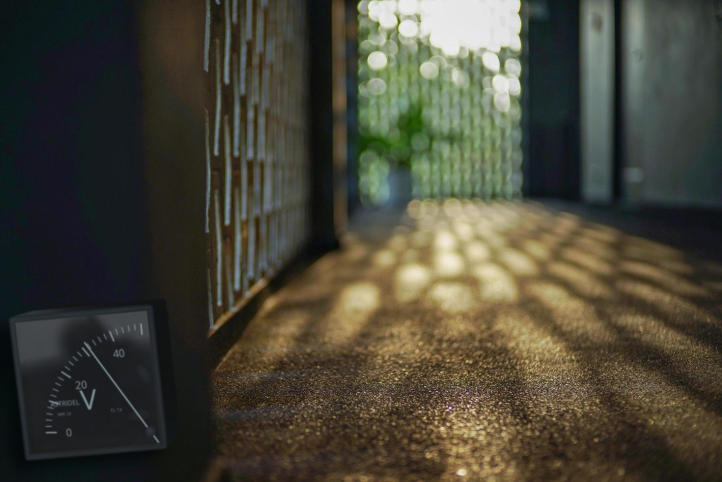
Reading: 32 V
